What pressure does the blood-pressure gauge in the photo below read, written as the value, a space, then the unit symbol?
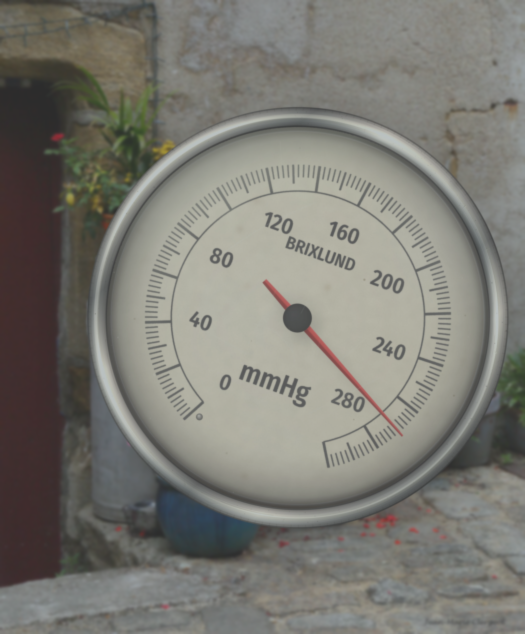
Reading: 270 mmHg
